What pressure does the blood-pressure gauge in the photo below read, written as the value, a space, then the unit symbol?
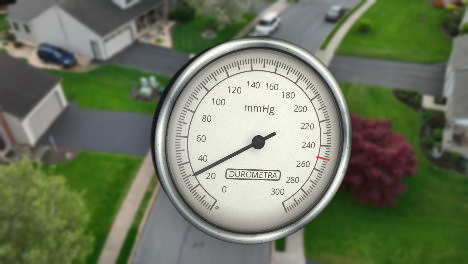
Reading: 30 mmHg
